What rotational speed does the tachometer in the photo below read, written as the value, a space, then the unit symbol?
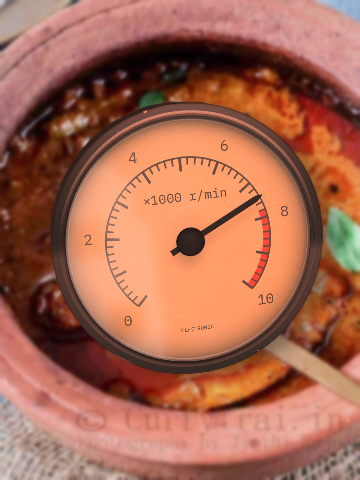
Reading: 7400 rpm
